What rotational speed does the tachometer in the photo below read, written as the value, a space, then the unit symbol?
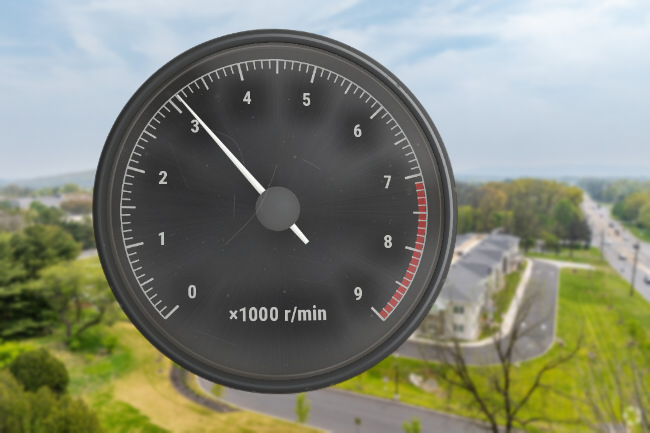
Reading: 3100 rpm
